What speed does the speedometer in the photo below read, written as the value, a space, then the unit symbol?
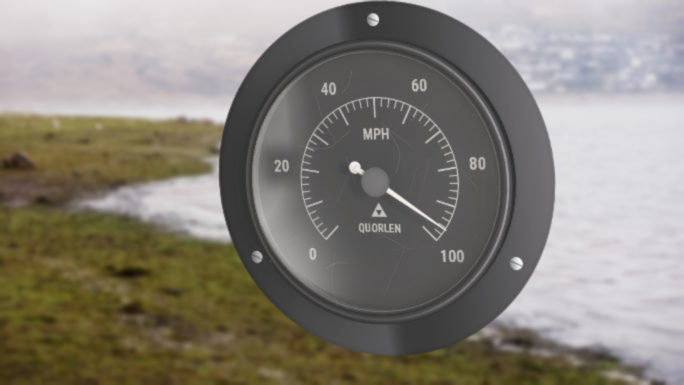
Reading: 96 mph
